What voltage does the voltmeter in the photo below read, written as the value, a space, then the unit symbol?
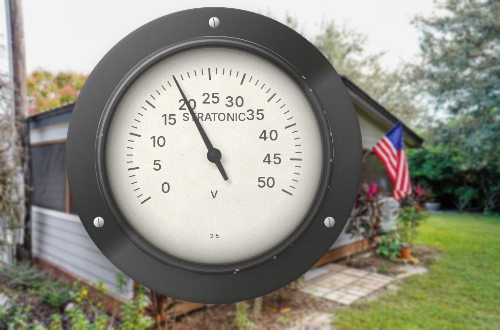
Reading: 20 V
